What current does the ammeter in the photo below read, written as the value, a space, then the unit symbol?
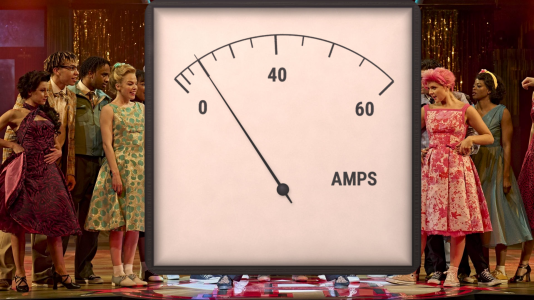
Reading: 20 A
